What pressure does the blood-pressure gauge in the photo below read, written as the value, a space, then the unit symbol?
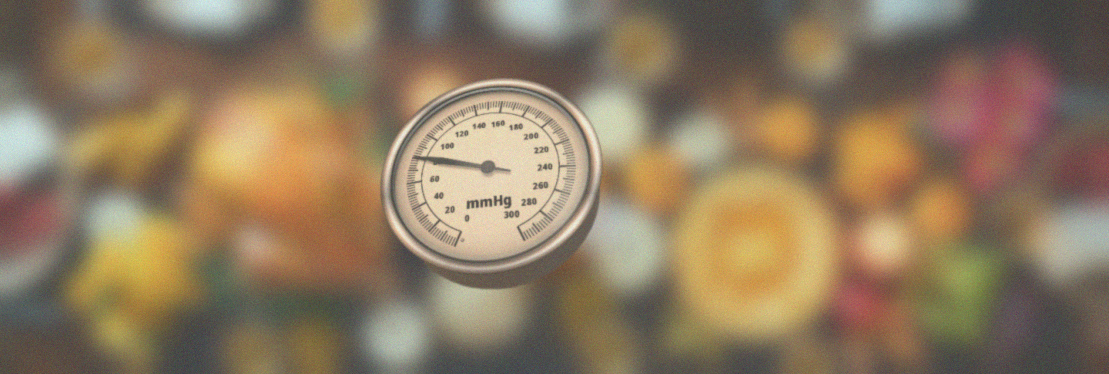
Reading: 80 mmHg
